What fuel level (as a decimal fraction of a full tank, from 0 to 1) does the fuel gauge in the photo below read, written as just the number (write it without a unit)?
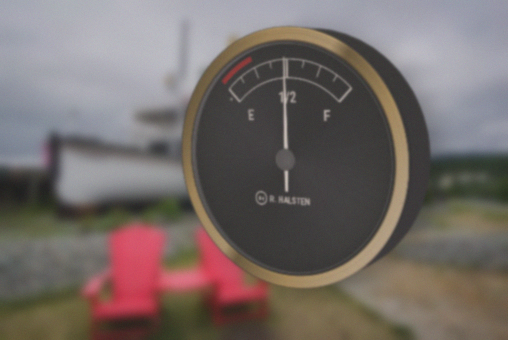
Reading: 0.5
